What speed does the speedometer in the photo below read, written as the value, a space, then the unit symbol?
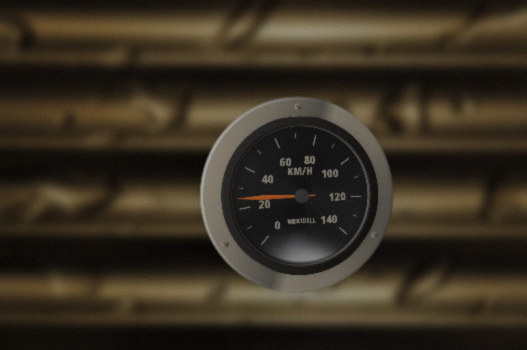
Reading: 25 km/h
